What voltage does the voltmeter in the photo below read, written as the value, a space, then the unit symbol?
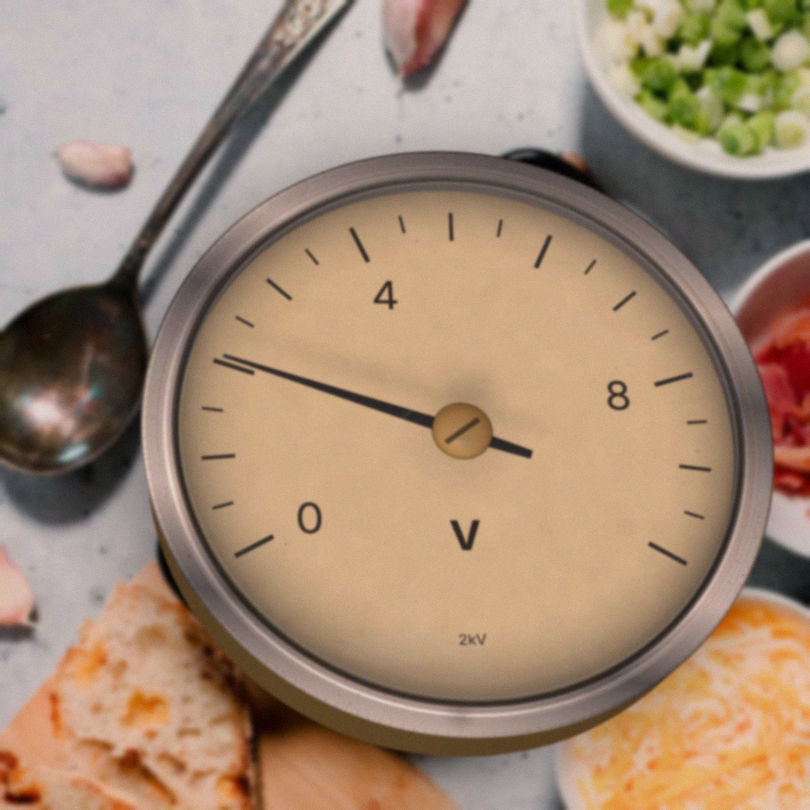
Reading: 2 V
